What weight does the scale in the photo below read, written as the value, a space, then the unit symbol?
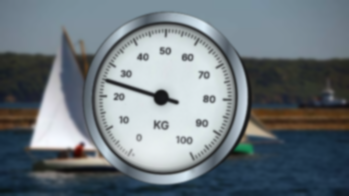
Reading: 25 kg
